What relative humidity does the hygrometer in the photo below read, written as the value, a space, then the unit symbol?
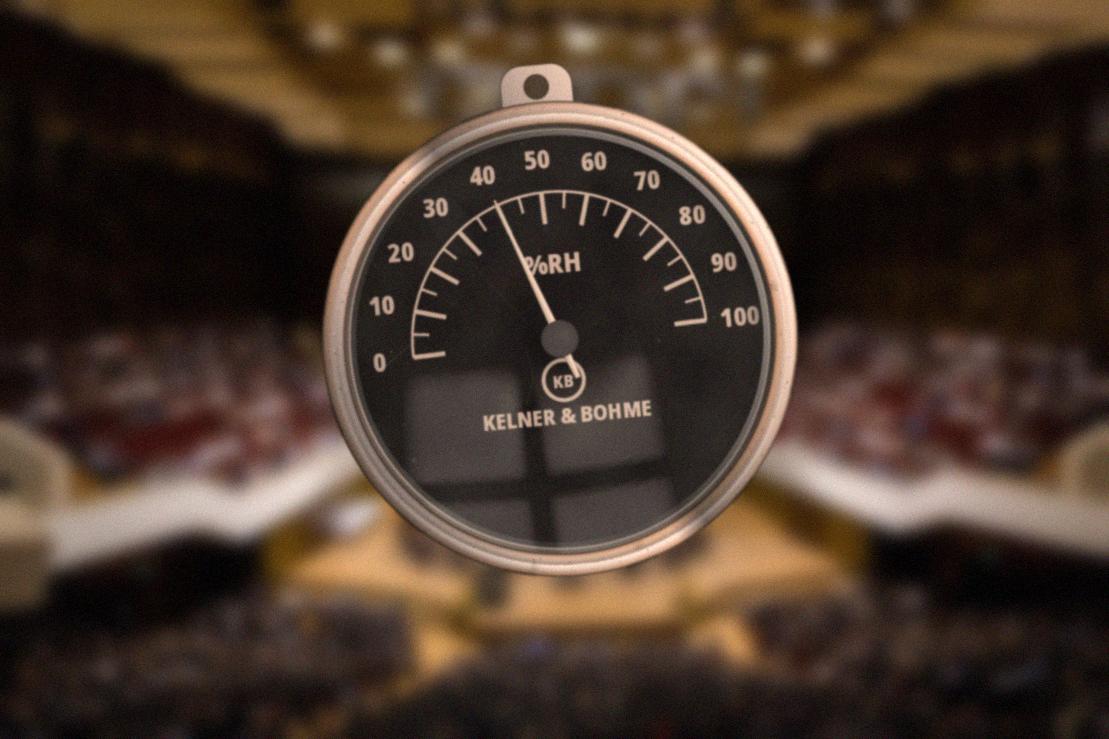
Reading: 40 %
